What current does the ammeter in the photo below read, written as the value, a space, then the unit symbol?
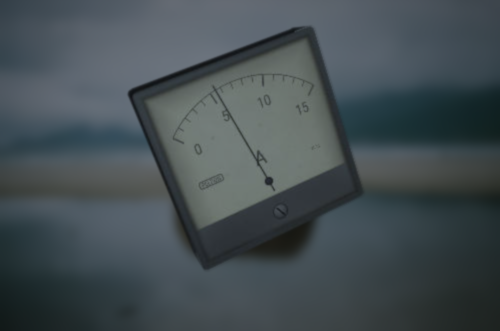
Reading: 5.5 A
